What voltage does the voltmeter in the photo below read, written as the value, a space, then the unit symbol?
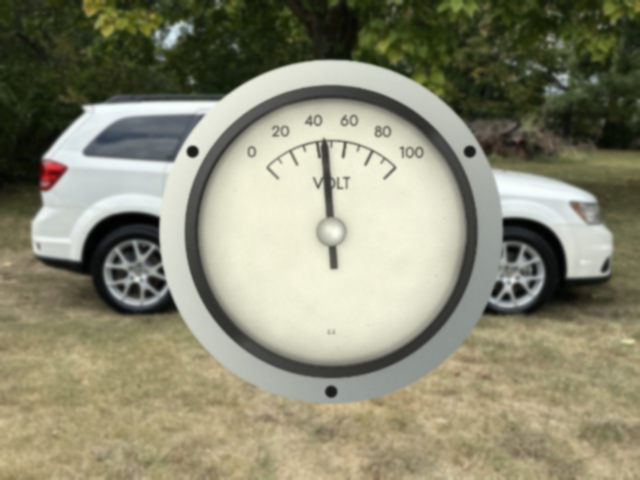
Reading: 45 V
